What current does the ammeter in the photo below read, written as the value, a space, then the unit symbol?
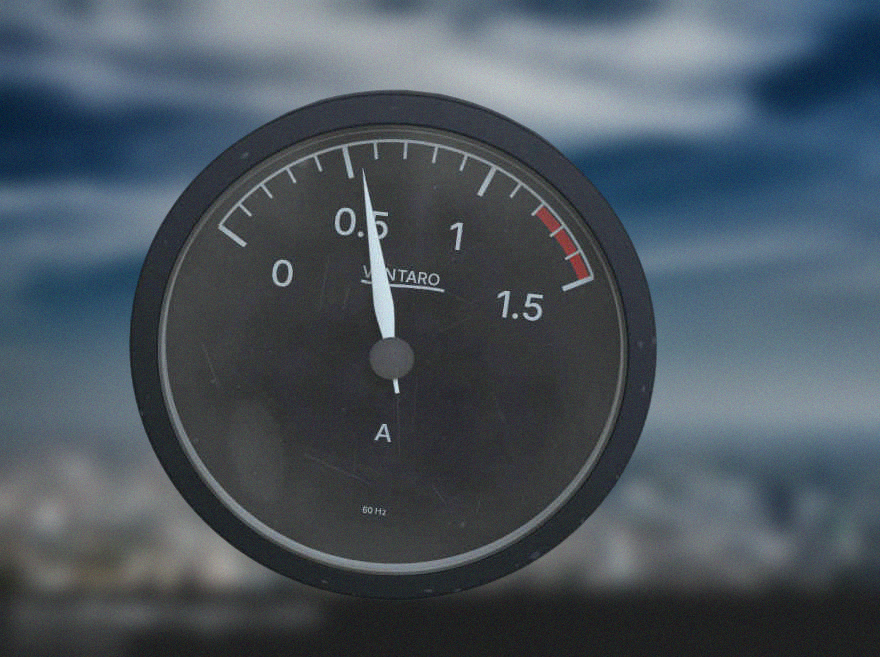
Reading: 0.55 A
